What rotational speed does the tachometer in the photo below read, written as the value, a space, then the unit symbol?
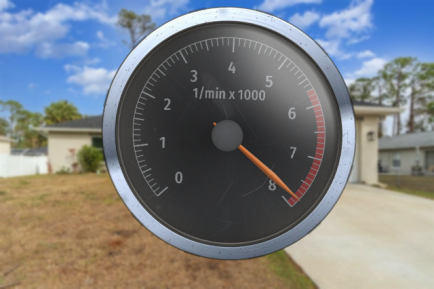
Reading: 7800 rpm
